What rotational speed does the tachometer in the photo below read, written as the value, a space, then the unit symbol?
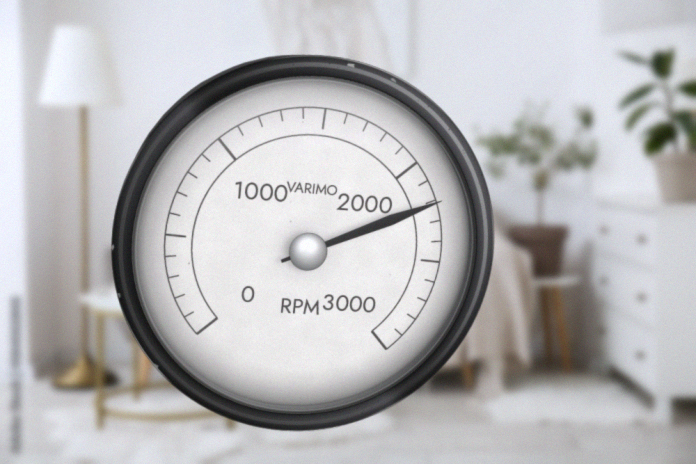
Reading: 2200 rpm
